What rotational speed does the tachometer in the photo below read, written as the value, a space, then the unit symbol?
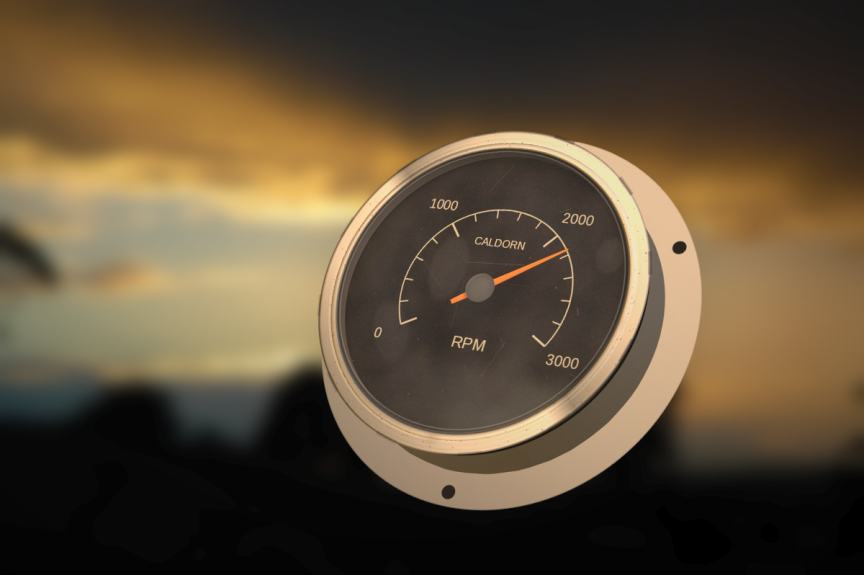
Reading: 2200 rpm
